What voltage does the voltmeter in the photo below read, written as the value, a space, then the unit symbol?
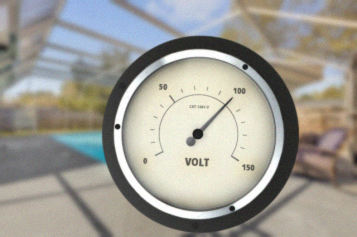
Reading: 100 V
